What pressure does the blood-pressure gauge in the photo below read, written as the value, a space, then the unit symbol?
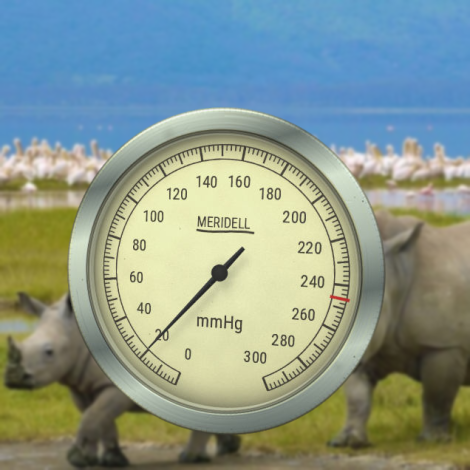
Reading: 20 mmHg
